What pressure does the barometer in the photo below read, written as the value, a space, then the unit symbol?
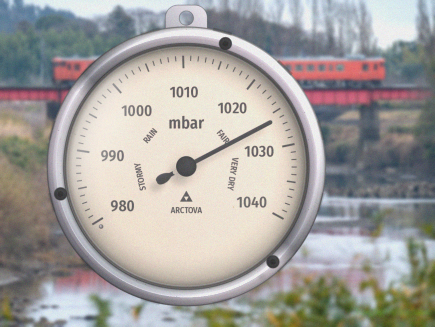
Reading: 1026 mbar
